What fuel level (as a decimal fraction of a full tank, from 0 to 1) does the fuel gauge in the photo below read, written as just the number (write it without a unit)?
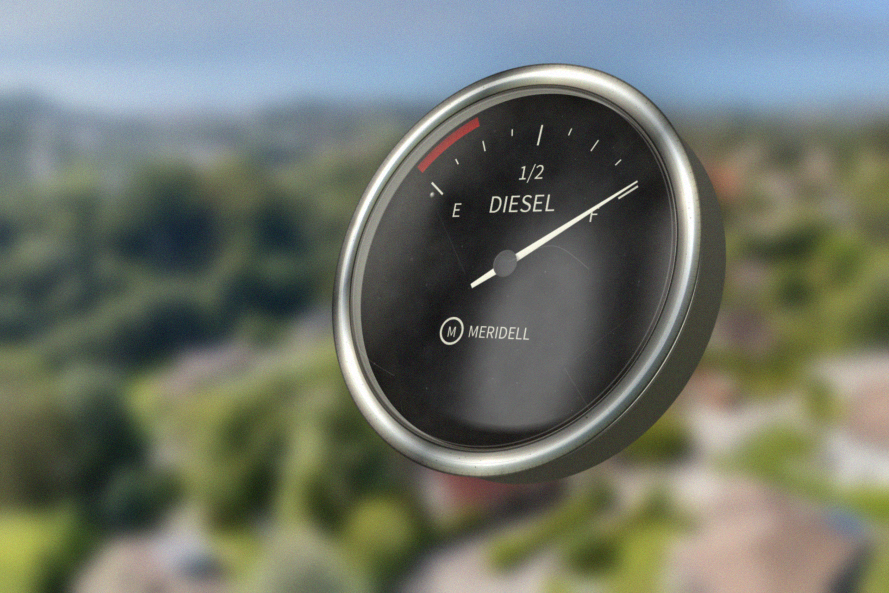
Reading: 1
